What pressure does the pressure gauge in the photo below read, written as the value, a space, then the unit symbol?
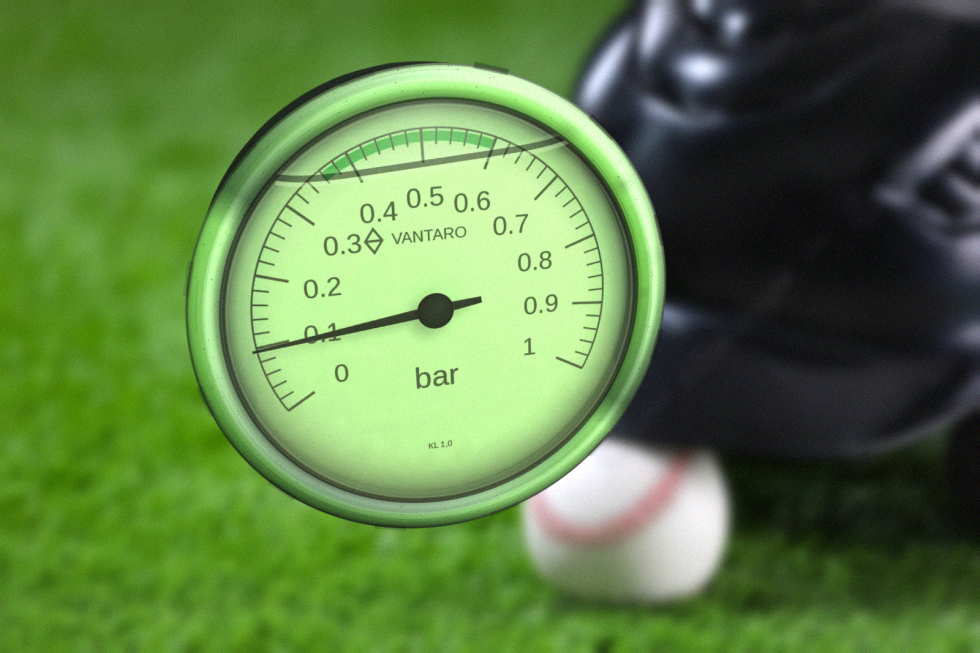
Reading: 0.1 bar
